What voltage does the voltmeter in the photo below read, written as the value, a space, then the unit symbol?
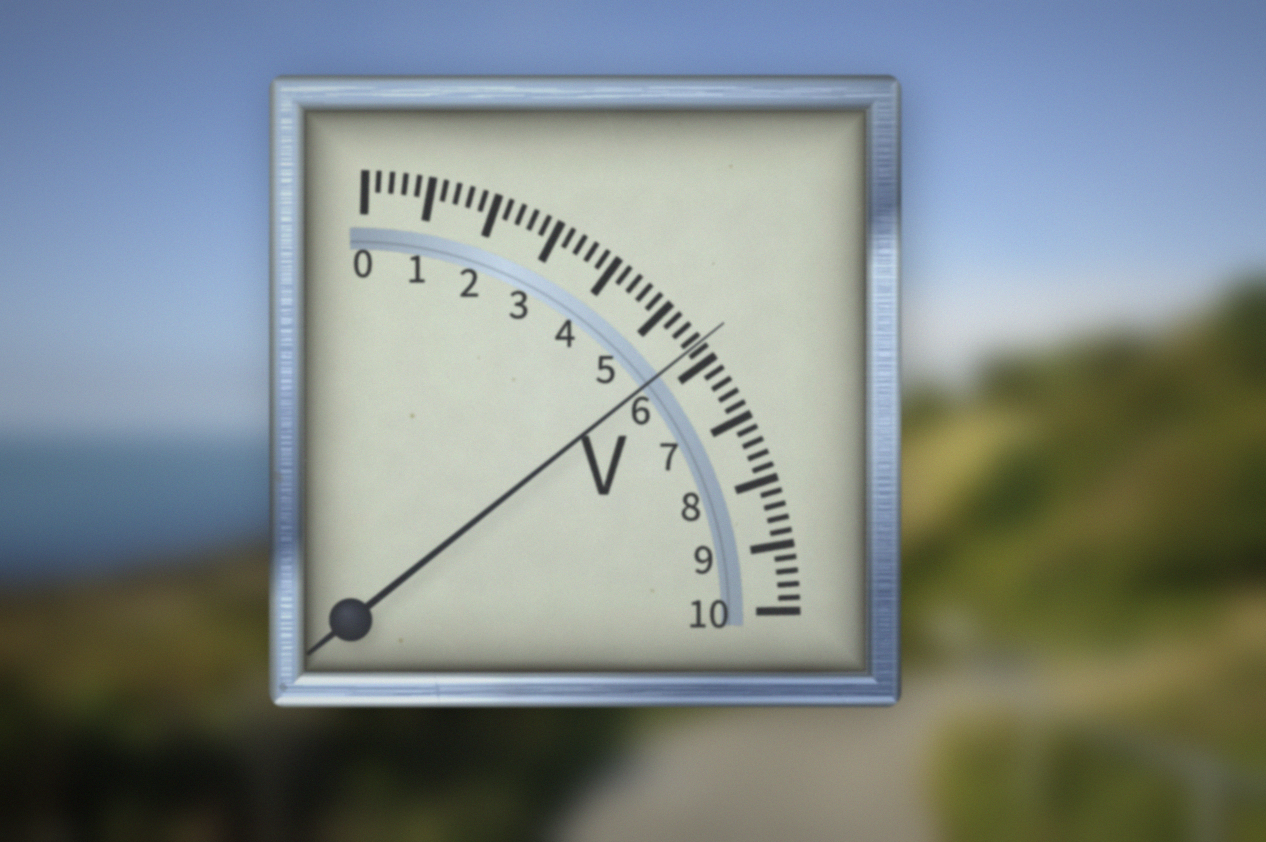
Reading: 5.7 V
